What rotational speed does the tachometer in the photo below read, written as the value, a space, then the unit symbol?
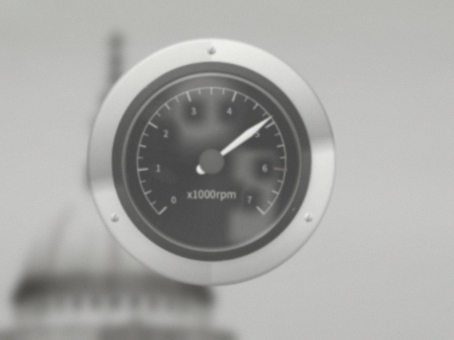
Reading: 4875 rpm
